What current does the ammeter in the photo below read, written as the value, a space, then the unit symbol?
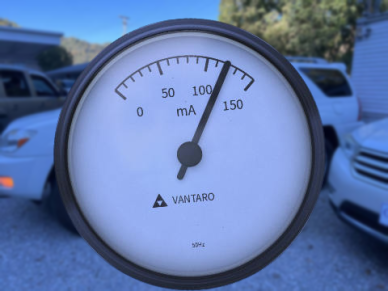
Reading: 120 mA
